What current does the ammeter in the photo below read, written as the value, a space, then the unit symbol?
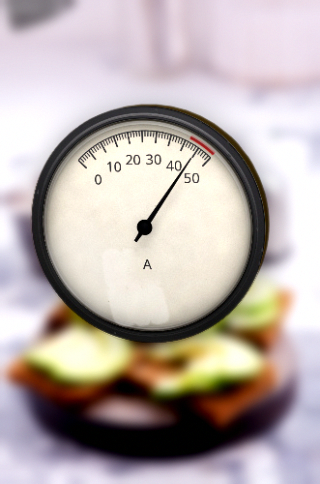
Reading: 45 A
